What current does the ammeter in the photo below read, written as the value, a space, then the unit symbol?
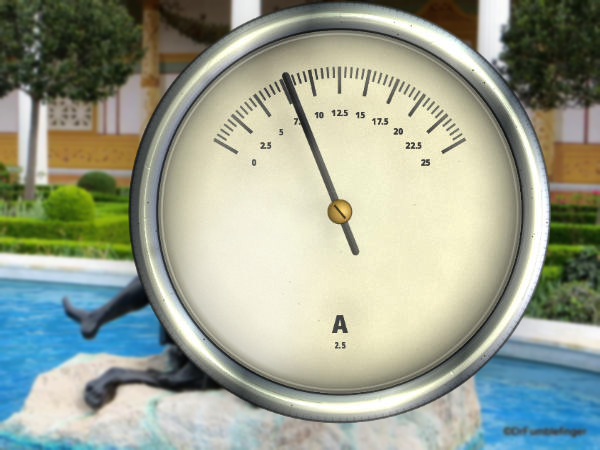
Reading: 8 A
